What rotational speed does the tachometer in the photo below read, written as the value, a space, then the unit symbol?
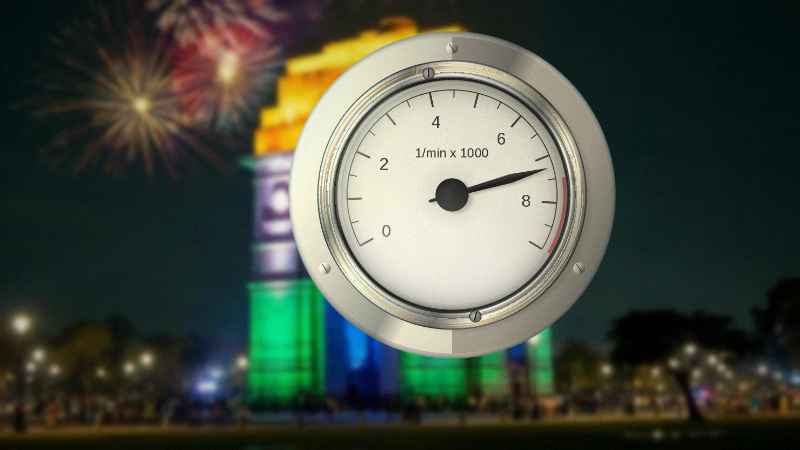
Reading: 7250 rpm
